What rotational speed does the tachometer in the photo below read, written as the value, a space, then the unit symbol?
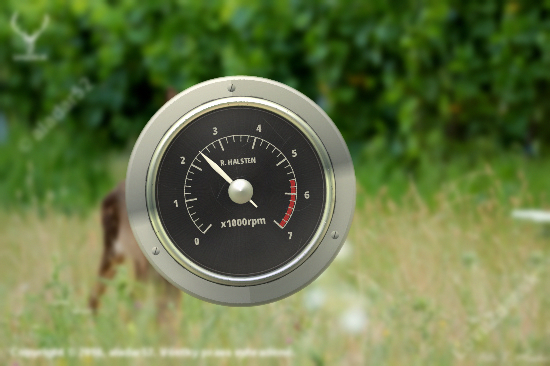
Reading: 2400 rpm
